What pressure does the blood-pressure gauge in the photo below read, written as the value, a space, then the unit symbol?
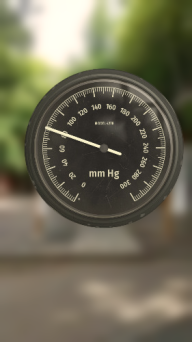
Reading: 80 mmHg
